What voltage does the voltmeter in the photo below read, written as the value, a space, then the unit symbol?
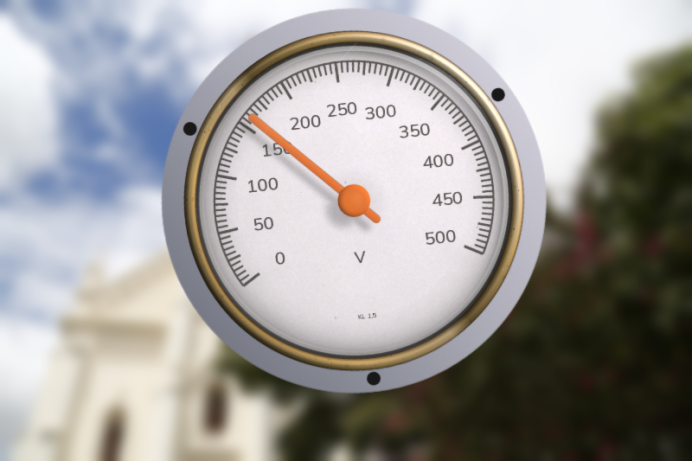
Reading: 160 V
